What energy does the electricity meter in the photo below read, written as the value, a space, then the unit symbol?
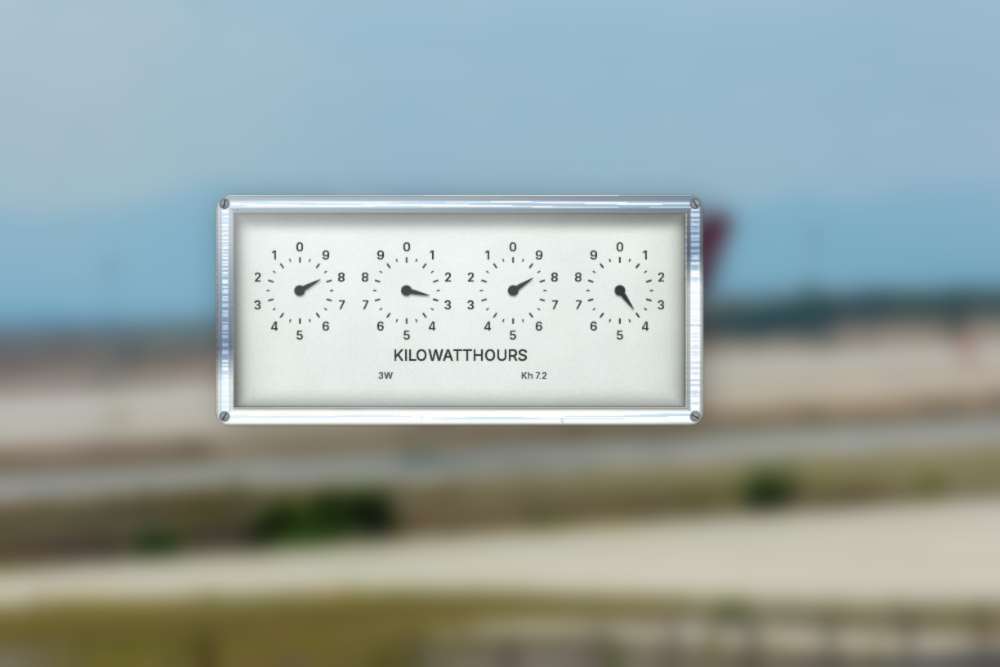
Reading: 8284 kWh
